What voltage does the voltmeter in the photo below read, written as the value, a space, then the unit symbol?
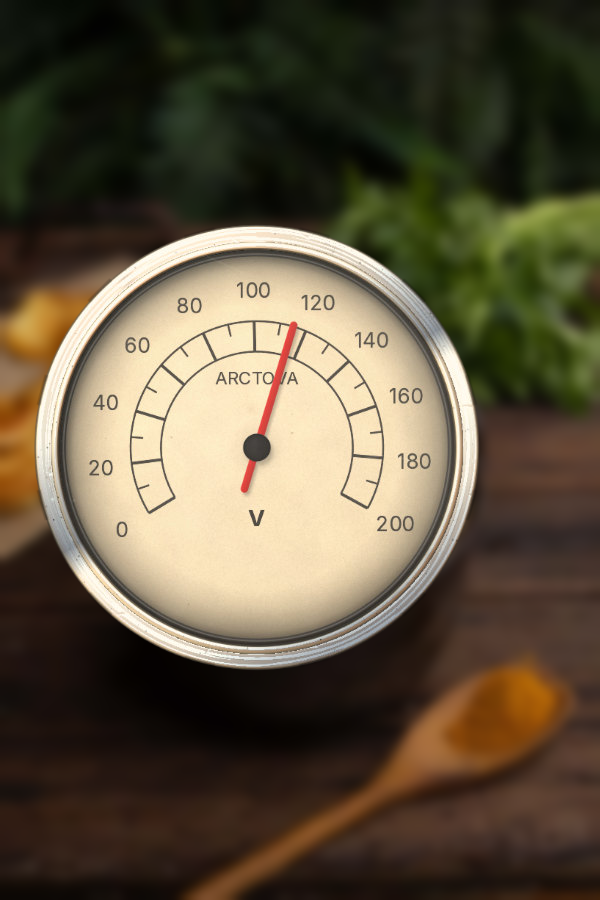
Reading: 115 V
